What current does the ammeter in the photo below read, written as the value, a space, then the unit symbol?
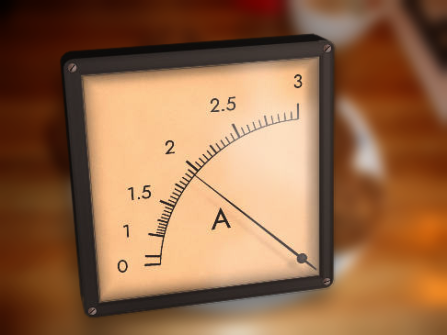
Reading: 1.95 A
